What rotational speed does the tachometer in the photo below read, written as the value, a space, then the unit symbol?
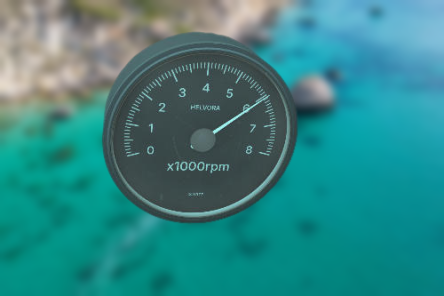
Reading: 6000 rpm
